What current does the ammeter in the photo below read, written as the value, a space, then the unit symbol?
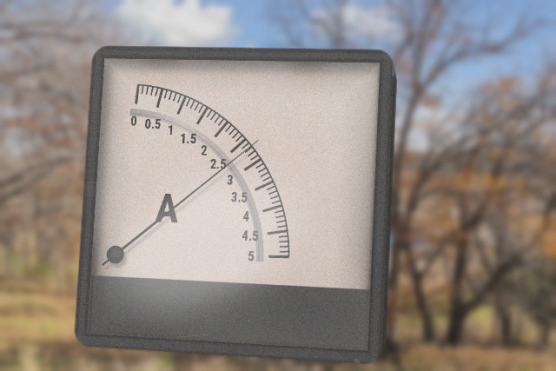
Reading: 2.7 A
